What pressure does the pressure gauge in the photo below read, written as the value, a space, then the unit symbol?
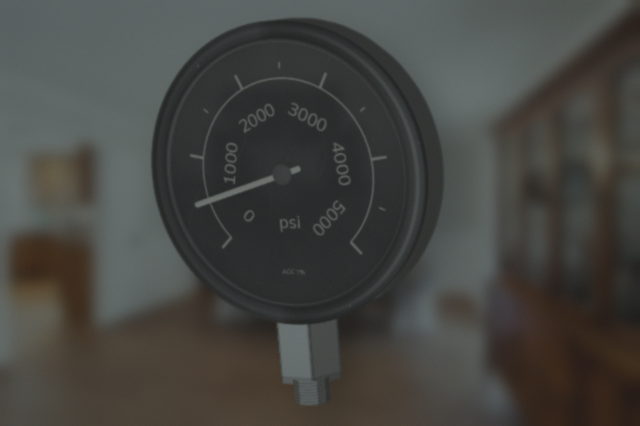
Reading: 500 psi
